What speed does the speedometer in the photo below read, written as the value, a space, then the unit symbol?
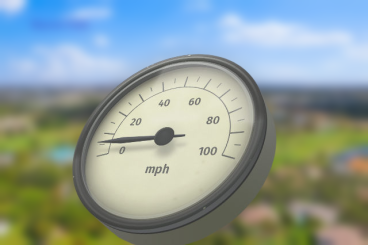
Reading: 5 mph
